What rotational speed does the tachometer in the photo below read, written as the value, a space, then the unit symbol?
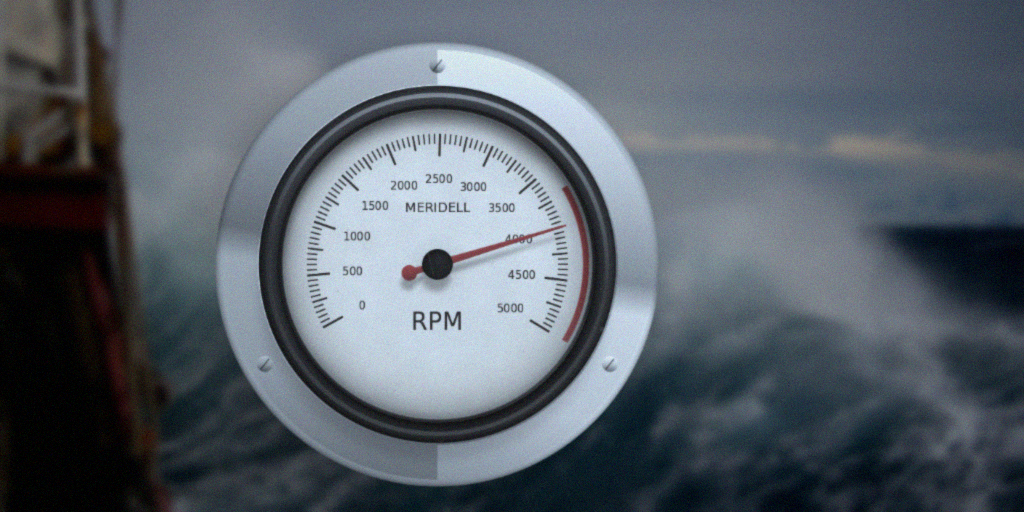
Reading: 4000 rpm
